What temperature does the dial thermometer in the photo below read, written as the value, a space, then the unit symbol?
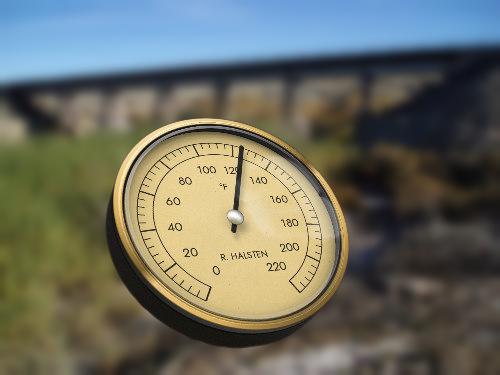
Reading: 124 °F
